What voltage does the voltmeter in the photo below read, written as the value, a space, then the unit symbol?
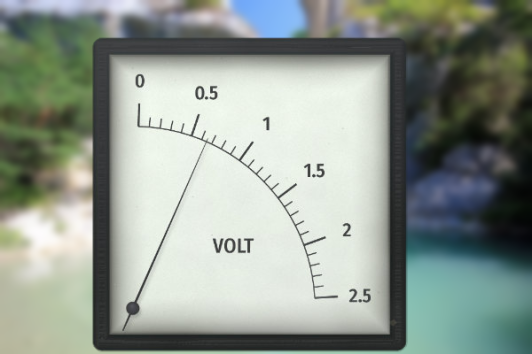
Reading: 0.65 V
